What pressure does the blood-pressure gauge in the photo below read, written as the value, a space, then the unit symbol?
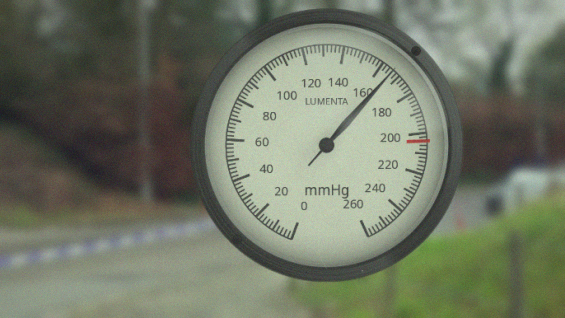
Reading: 166 mmHg
